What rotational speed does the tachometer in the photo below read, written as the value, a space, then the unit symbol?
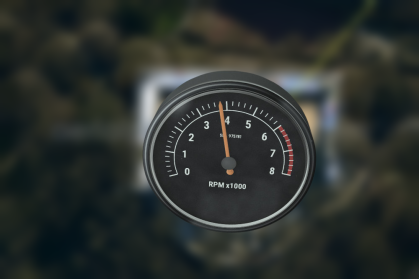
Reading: 3800 rpm
